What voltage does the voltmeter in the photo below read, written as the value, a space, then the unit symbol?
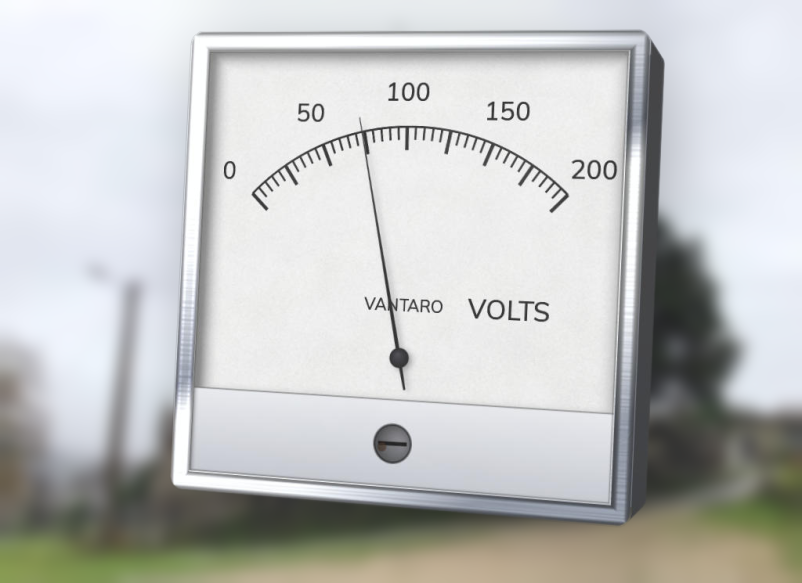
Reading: 75 V
